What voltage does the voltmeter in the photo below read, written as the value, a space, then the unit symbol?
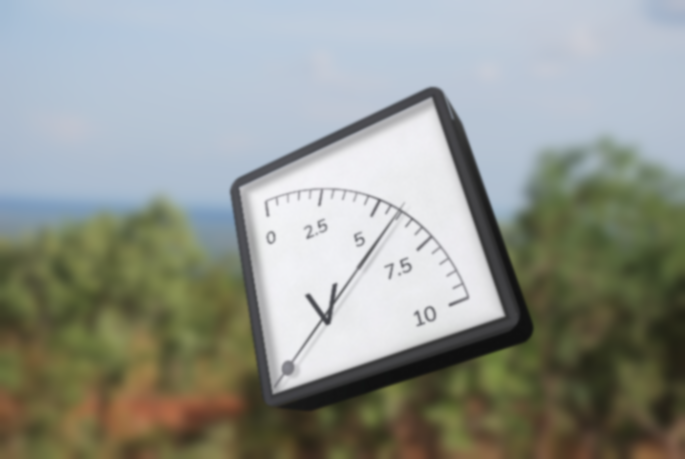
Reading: 6 V
